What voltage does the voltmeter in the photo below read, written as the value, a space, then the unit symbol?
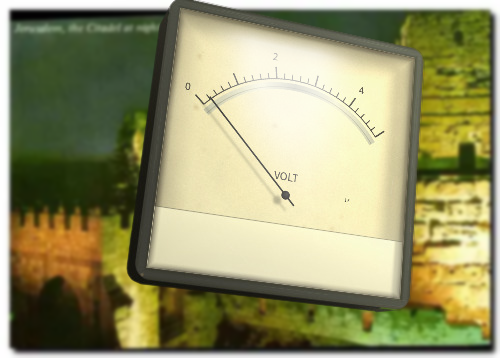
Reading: 0.2 V
